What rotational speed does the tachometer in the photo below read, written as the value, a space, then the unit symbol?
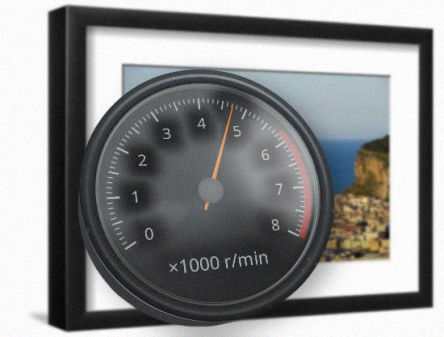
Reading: 4700 rpm
